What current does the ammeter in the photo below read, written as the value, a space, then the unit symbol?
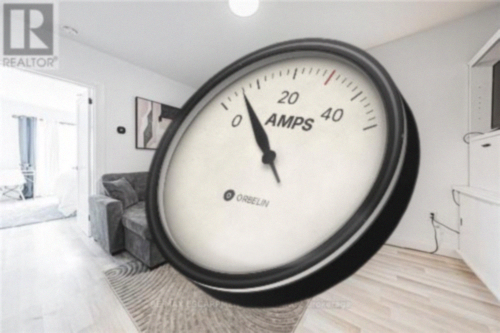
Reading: 6 A
